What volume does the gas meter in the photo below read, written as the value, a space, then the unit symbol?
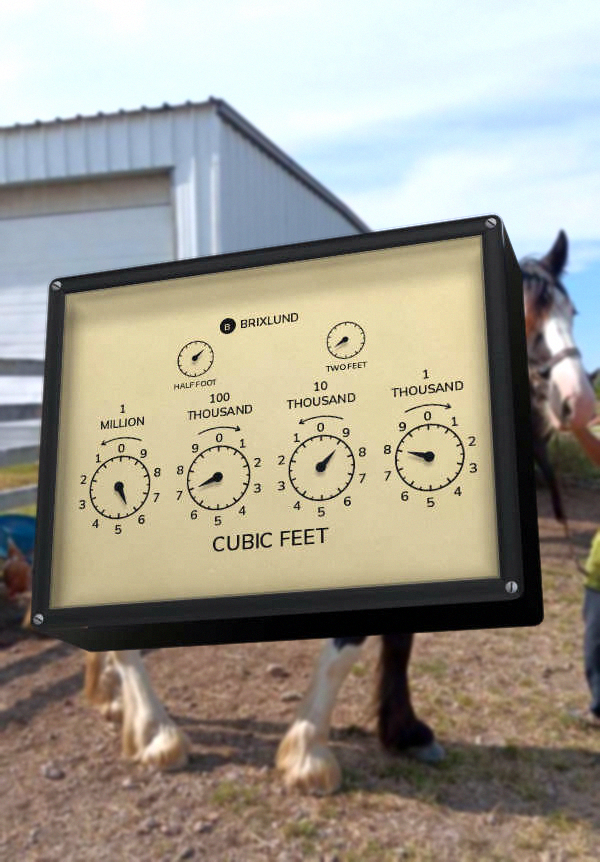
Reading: 568800 ft³
